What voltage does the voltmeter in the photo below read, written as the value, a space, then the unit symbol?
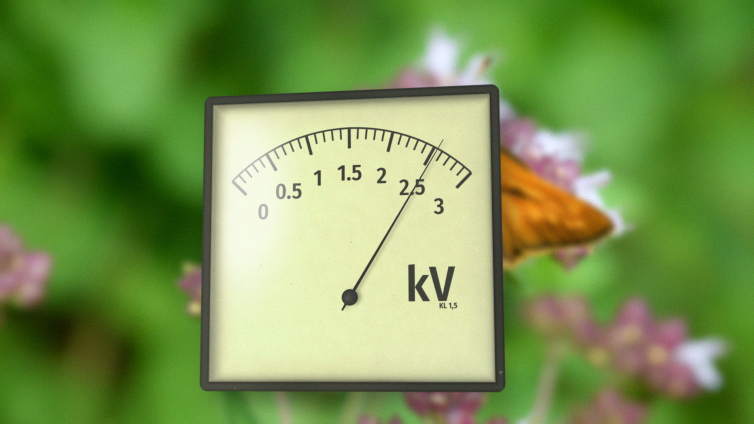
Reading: 2.55 kV
